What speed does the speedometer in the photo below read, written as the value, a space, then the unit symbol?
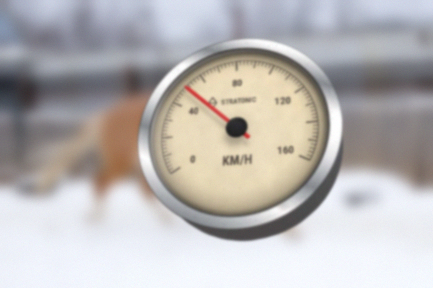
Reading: 50 km/h
